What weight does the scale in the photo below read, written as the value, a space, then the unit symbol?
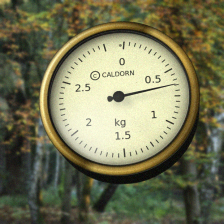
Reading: 0.65 kg
